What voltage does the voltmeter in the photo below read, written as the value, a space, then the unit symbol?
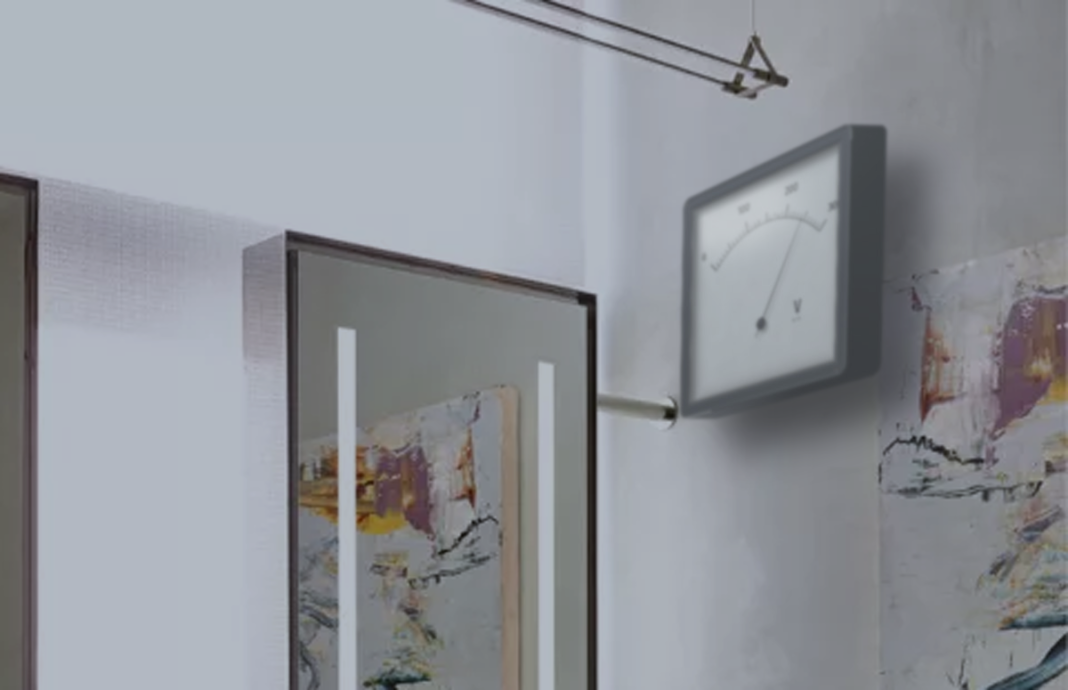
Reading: 250 V
